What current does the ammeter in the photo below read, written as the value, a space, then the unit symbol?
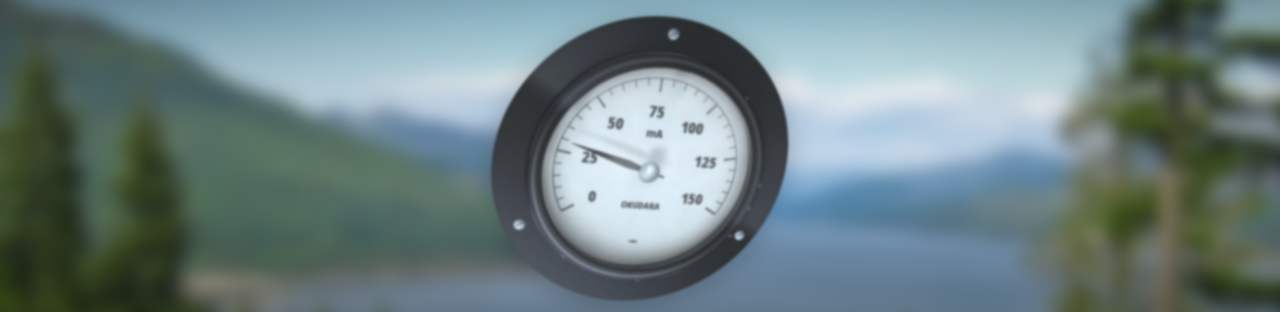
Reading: 30 mA
